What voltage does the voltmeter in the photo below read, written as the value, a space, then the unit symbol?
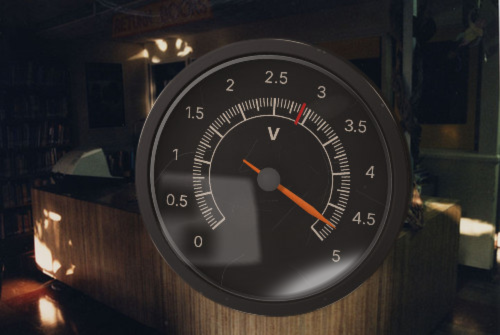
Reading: 4.75 V
